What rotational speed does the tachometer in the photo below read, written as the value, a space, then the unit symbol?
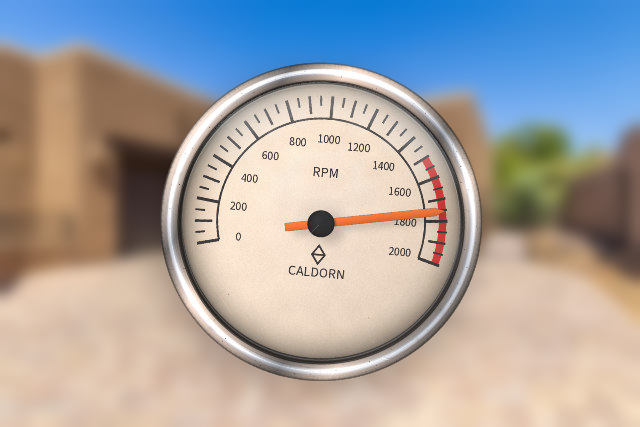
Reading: 1750 rpm
